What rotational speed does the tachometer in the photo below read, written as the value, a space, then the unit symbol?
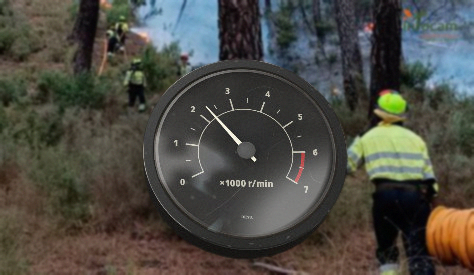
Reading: 2250 rpm
